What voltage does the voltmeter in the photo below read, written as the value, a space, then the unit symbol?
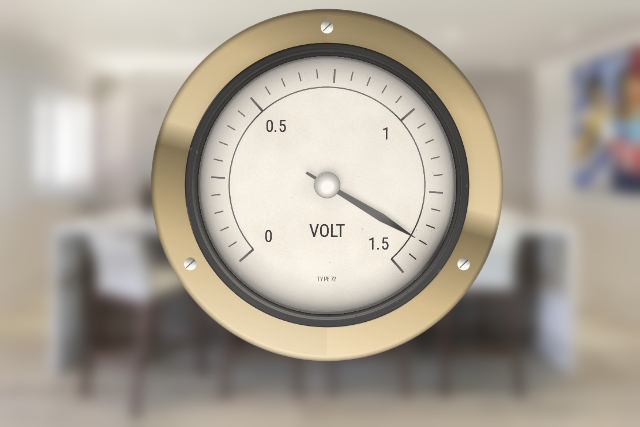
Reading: 1.4 V
